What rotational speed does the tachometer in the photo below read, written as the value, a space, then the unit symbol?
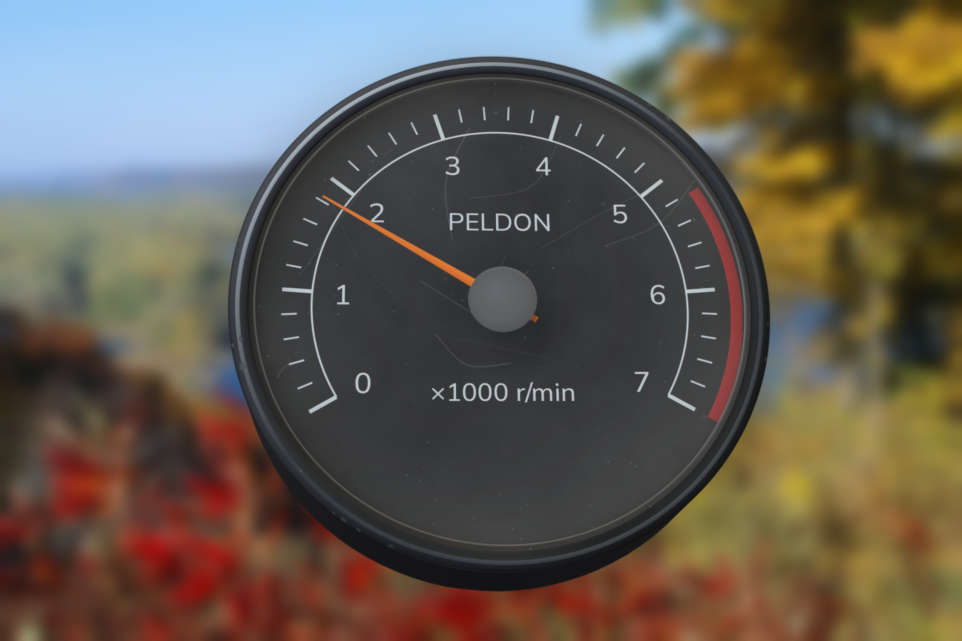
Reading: 1800 rpm
